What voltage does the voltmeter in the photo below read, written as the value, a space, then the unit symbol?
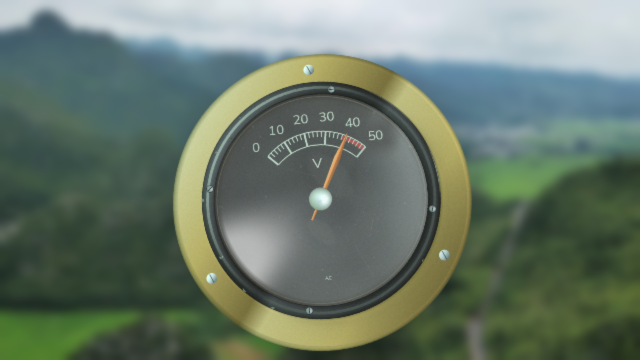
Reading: 40 V
